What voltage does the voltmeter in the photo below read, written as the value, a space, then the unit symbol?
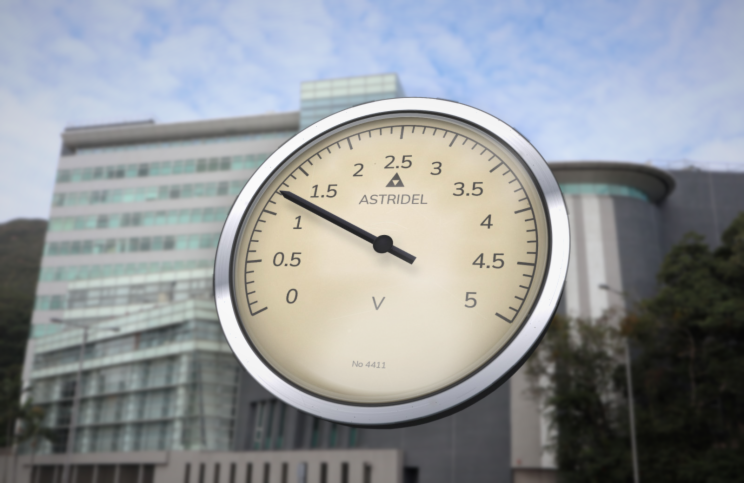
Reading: 1.2 V
